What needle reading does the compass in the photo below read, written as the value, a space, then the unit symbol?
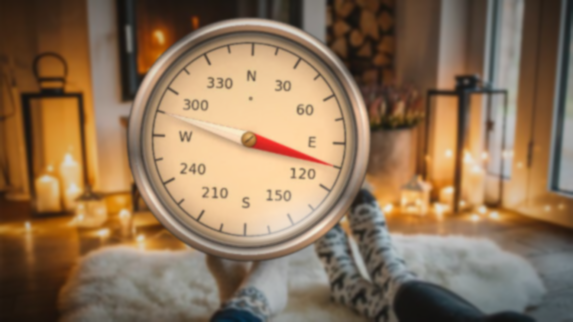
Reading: 105 °
